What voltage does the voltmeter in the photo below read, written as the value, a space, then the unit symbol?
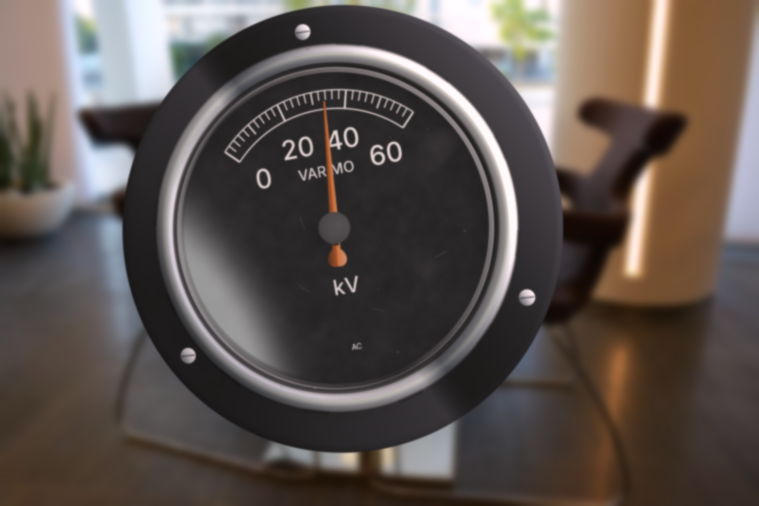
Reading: 34 kV
